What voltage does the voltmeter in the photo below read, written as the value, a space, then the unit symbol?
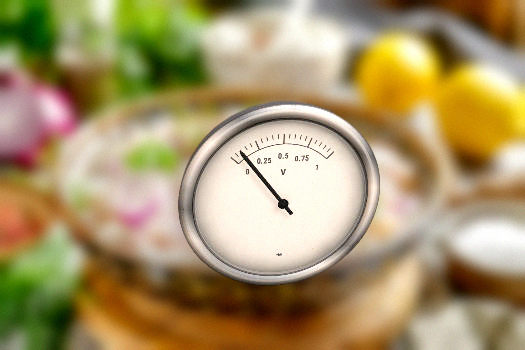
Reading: 0.1 V
